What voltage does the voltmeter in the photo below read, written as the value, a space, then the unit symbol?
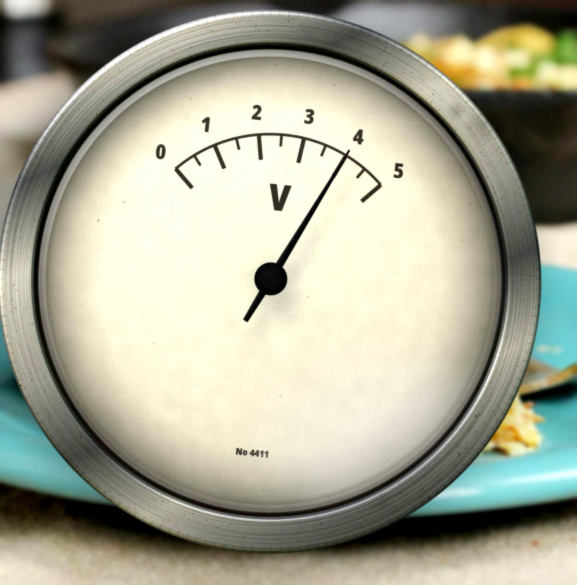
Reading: 4 V
